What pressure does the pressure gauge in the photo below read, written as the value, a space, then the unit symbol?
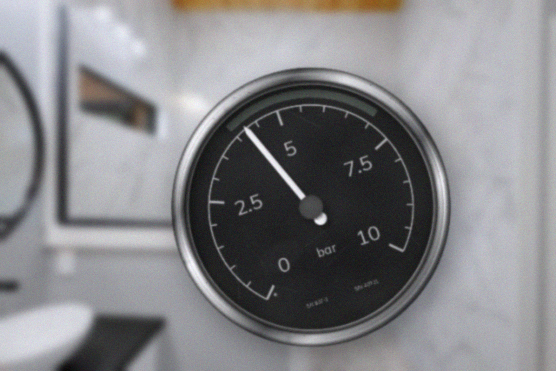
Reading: 4.25 bar
